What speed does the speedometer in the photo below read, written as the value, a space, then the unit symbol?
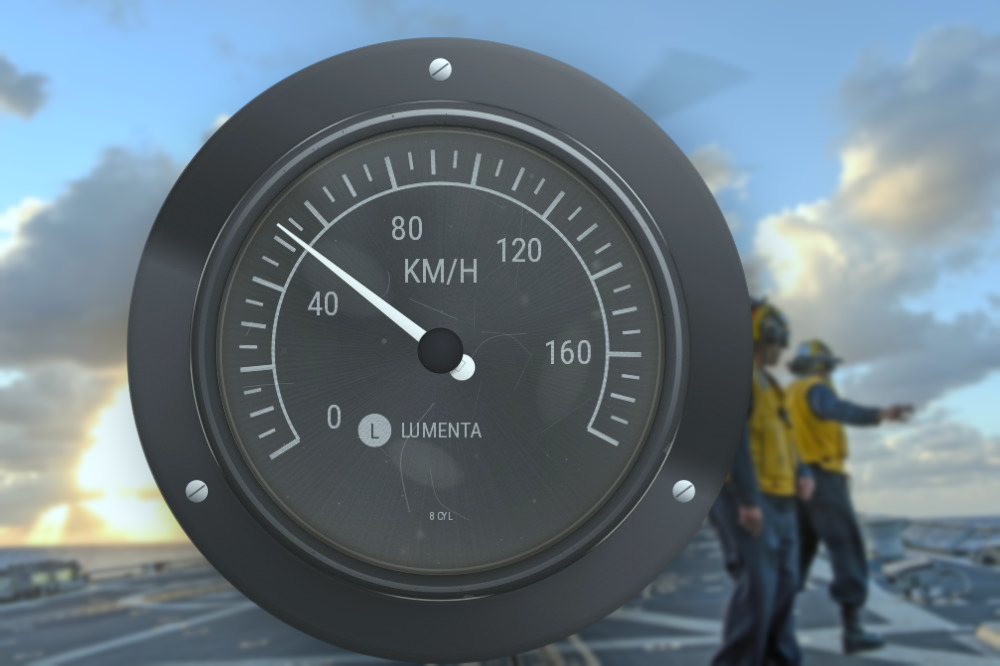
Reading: 52.5 km/h
